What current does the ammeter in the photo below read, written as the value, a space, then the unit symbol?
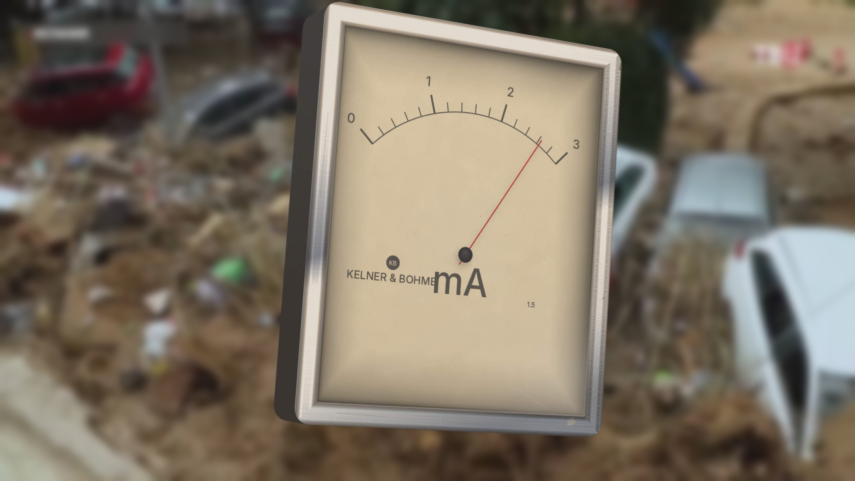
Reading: 2.6 mA
